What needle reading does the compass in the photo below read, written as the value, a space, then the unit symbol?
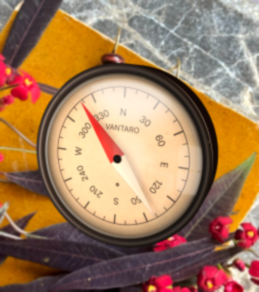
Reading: 320 °
